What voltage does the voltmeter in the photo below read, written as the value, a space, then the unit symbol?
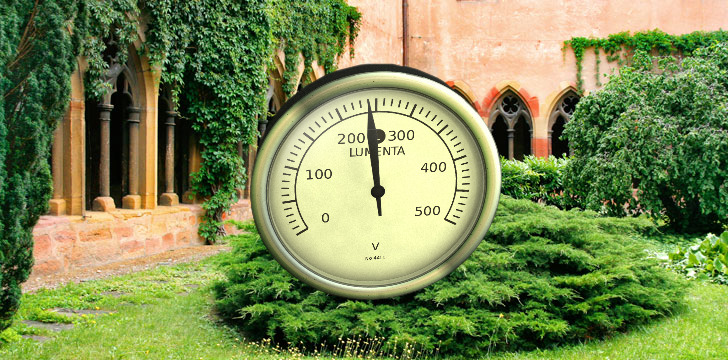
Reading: 240 V
